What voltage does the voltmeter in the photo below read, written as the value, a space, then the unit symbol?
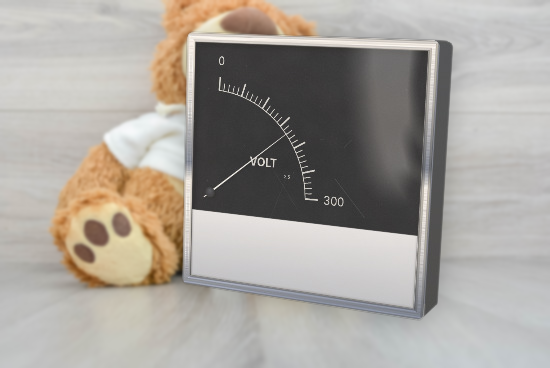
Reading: 170 V
